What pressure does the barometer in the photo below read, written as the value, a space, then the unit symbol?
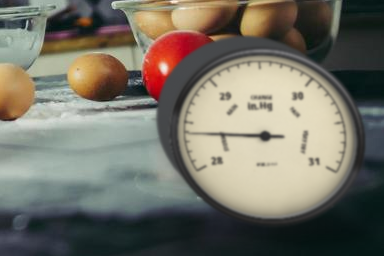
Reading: 28.4 inHg
